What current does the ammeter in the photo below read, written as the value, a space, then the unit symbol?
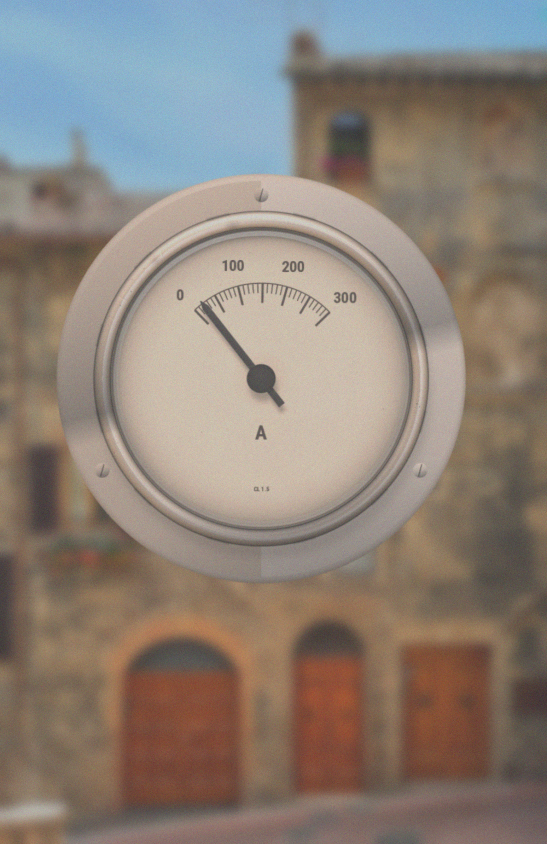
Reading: 20 A
